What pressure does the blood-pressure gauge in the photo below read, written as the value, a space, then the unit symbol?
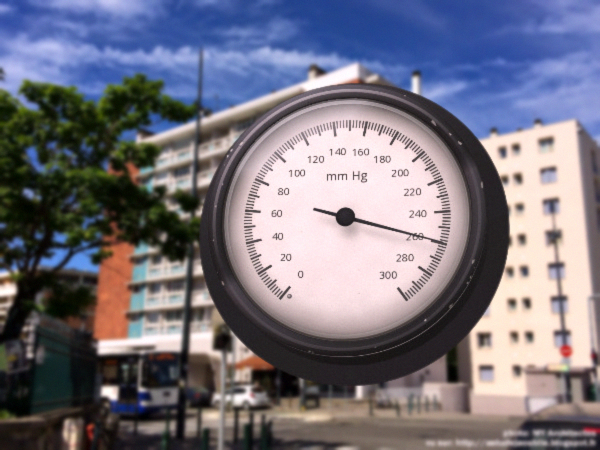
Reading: 260 mmHg
